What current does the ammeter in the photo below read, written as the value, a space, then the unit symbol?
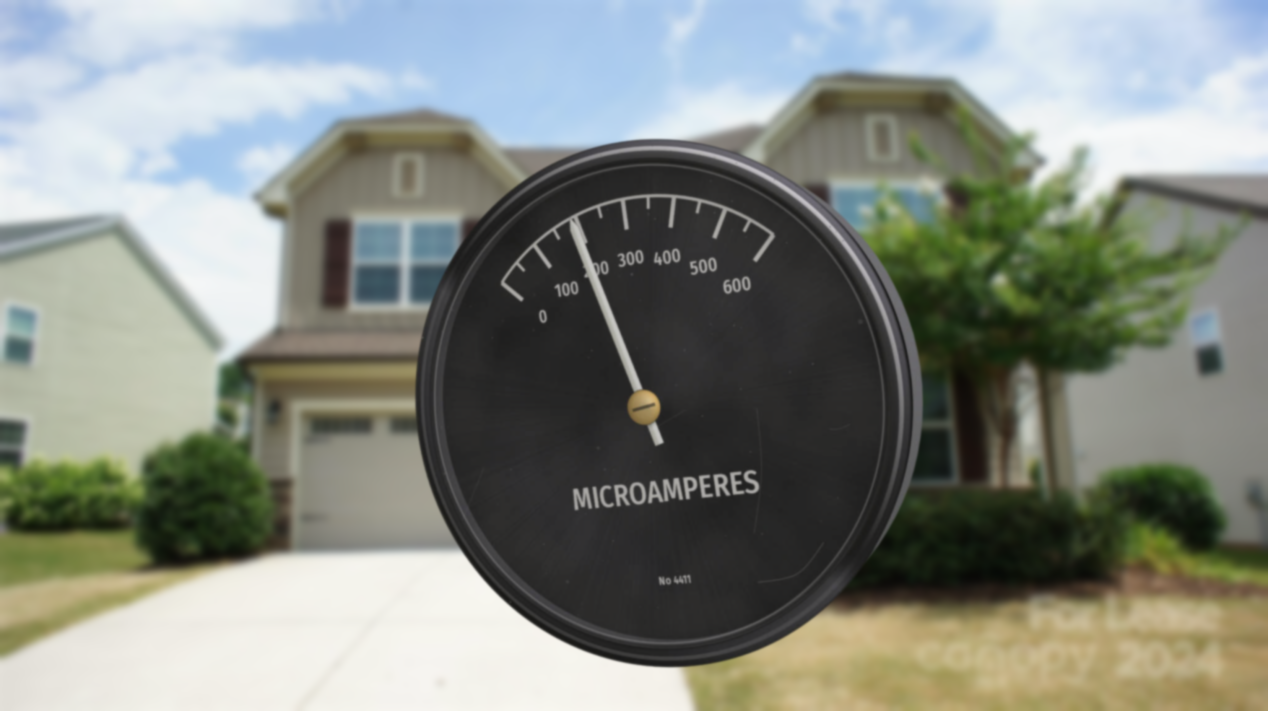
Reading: 200 µA
